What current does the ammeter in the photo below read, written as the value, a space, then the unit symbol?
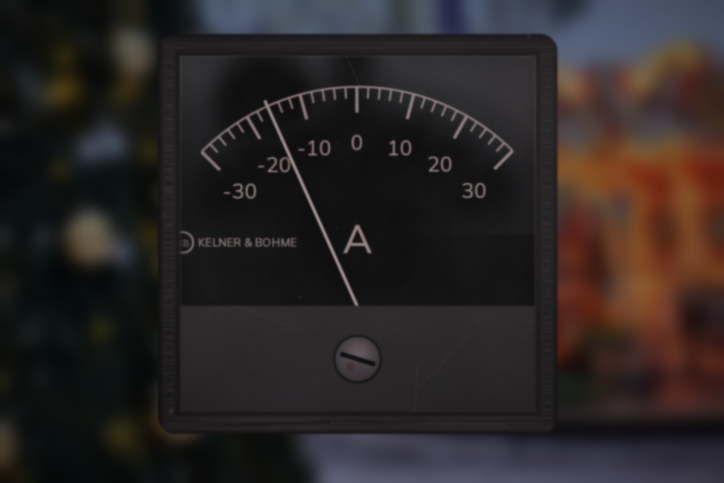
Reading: -16 A
